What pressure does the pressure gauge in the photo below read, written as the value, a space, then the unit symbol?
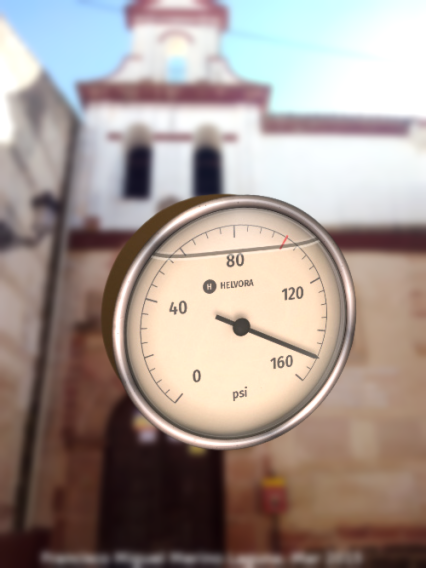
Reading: 150 psi
